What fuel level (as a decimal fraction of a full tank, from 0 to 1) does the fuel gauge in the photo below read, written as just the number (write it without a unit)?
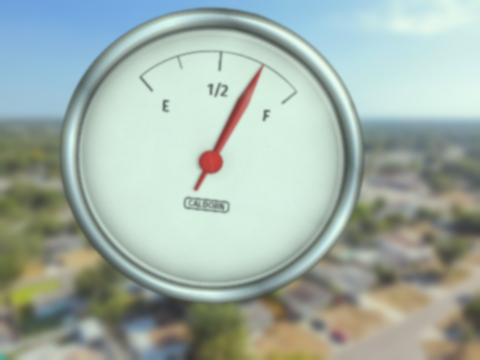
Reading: 0.75
